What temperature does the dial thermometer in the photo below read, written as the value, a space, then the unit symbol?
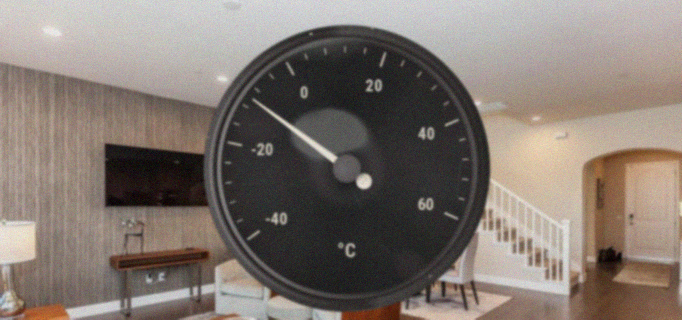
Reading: -10 °C
